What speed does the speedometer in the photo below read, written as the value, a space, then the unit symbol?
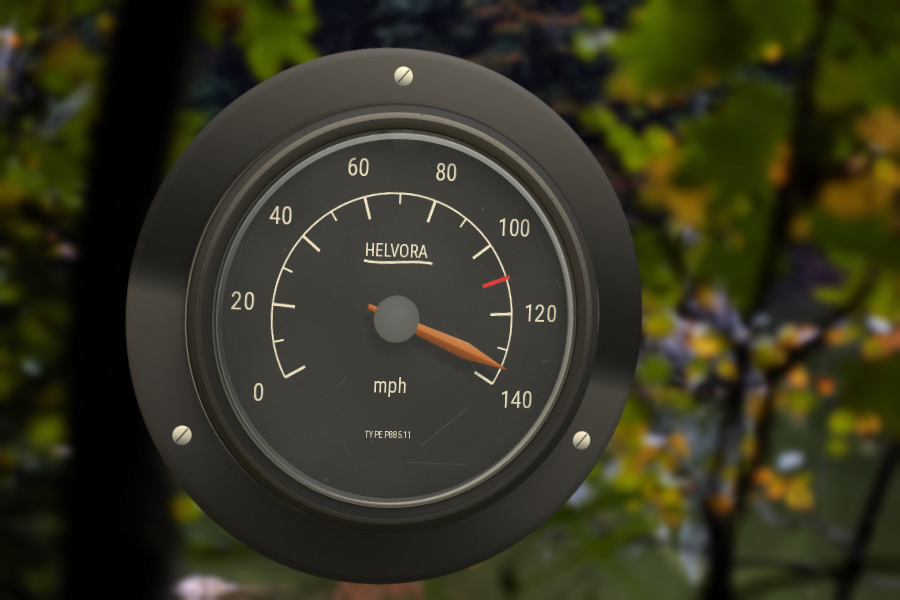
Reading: 135 mph
